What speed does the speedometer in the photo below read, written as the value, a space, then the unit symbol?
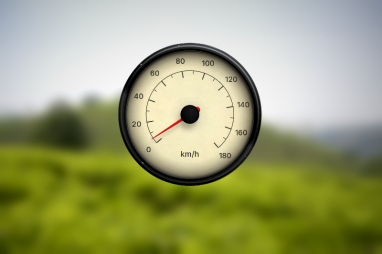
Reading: 5 km/h
